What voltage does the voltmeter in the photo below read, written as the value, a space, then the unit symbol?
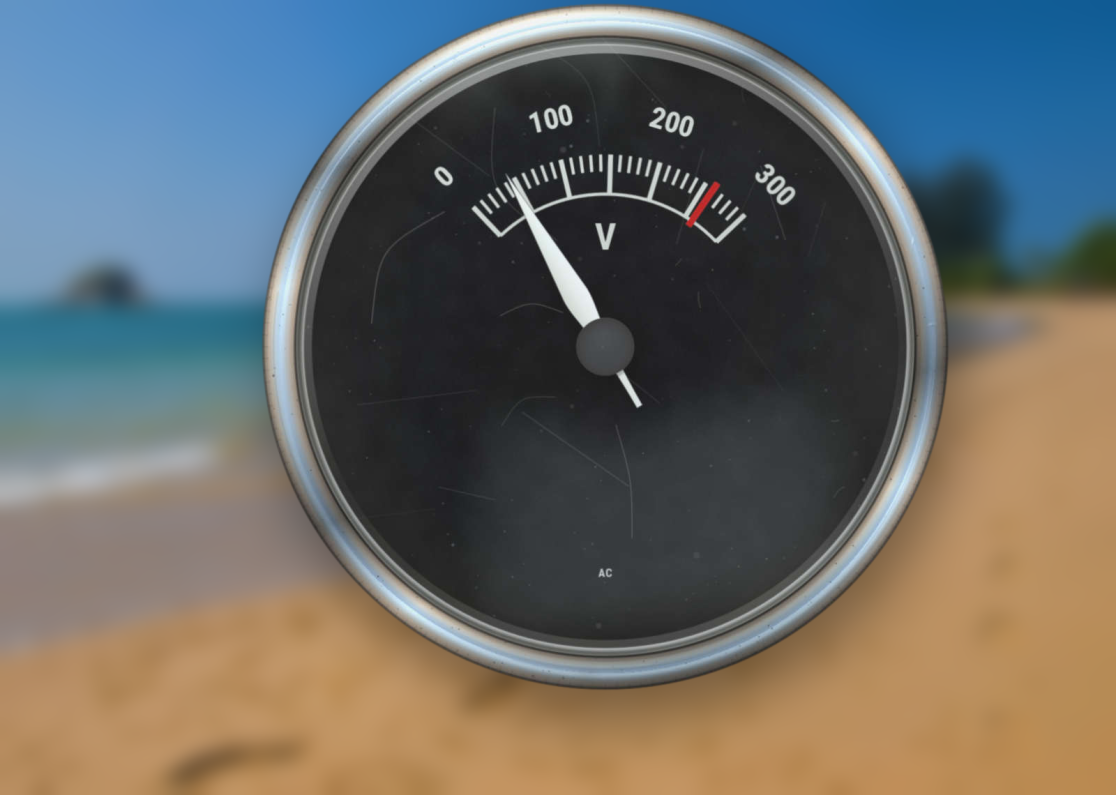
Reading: 45 V
